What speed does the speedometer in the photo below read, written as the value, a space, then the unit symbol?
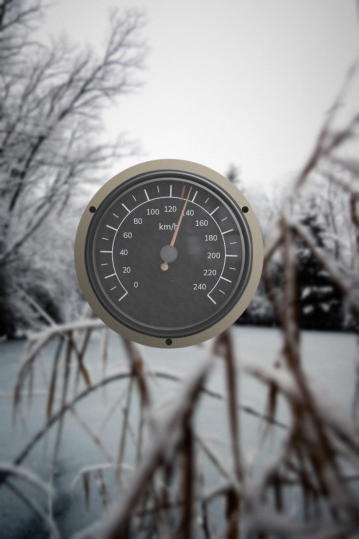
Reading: 135 km/h
